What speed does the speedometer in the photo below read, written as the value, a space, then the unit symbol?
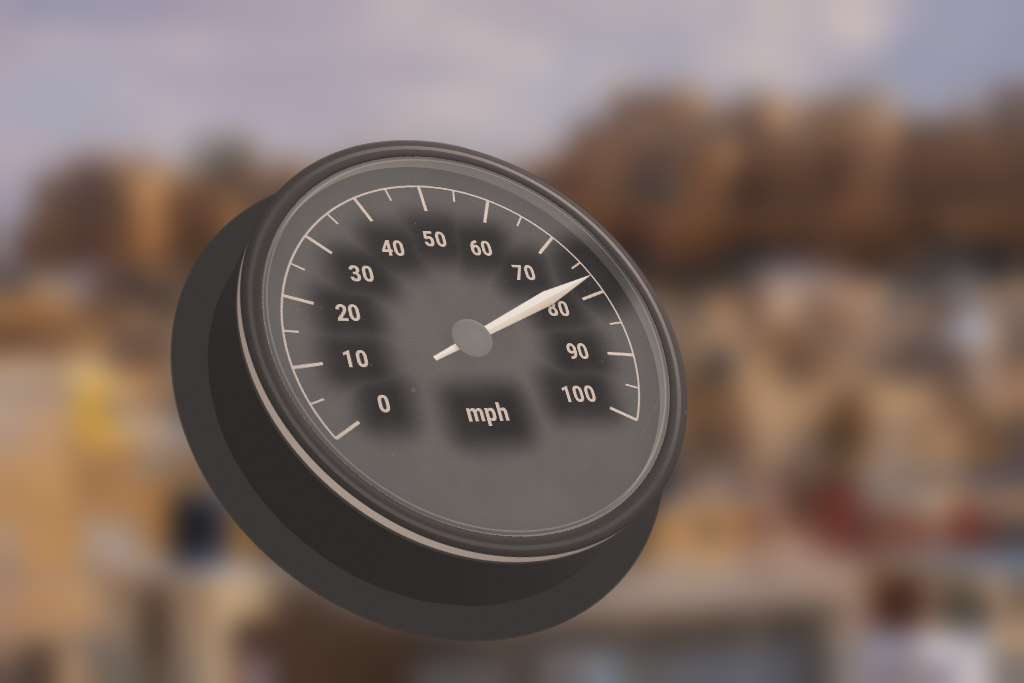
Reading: 77.5 mph
